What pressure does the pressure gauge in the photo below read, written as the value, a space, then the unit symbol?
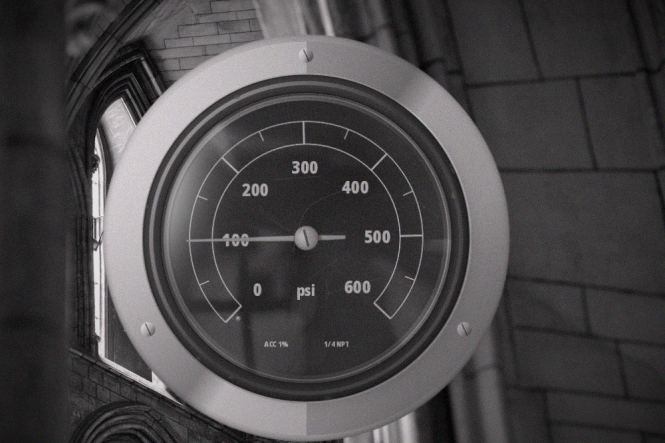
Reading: 100 psi
